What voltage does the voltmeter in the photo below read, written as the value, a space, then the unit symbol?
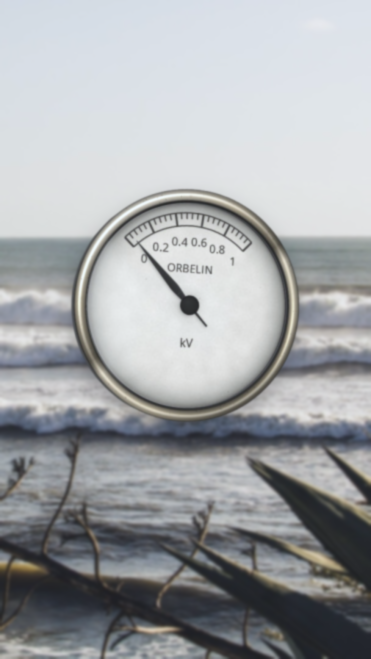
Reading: 0.04 kV
